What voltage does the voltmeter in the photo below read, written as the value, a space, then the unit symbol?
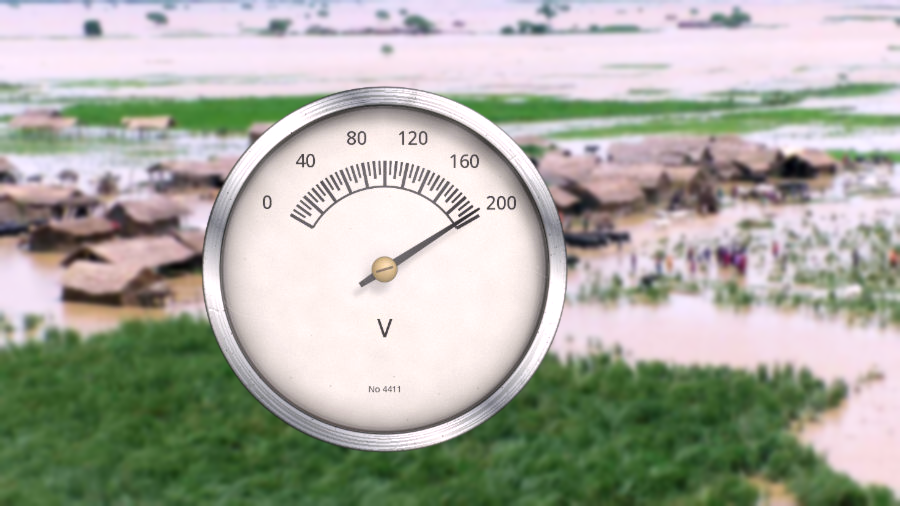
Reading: 195 V
